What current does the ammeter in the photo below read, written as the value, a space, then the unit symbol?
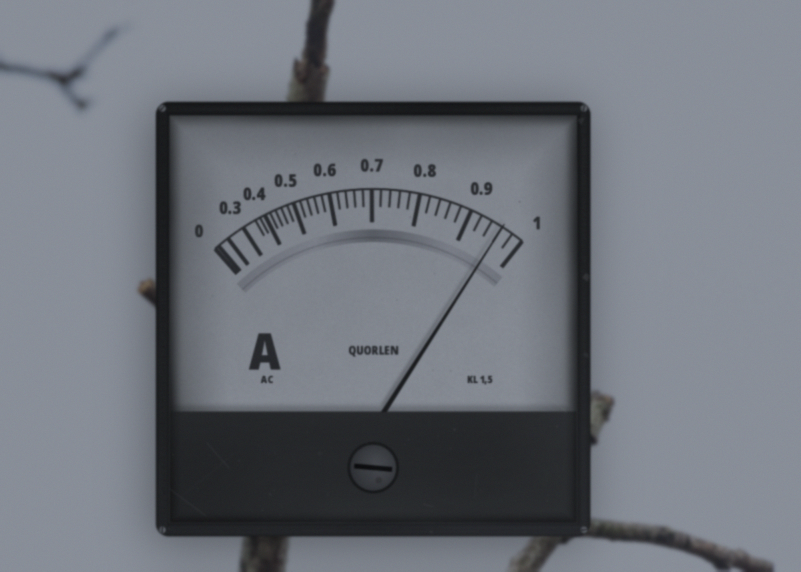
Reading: 0.96 A
